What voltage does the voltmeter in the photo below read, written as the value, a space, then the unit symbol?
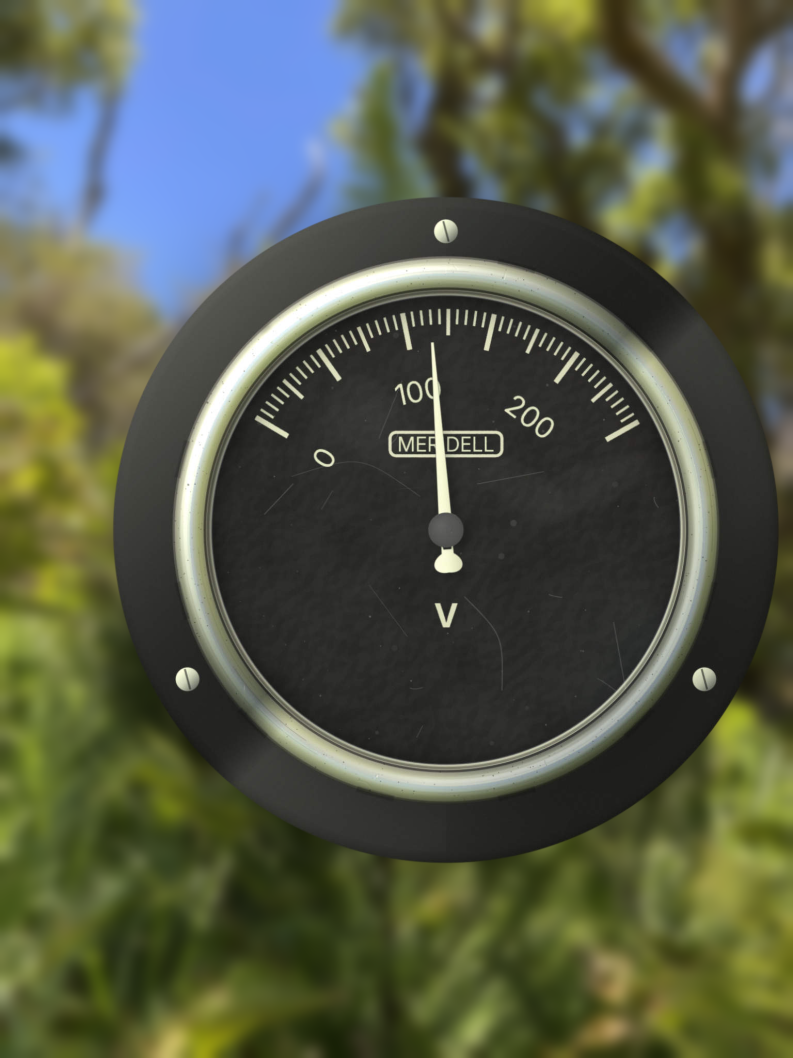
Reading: 115 V
